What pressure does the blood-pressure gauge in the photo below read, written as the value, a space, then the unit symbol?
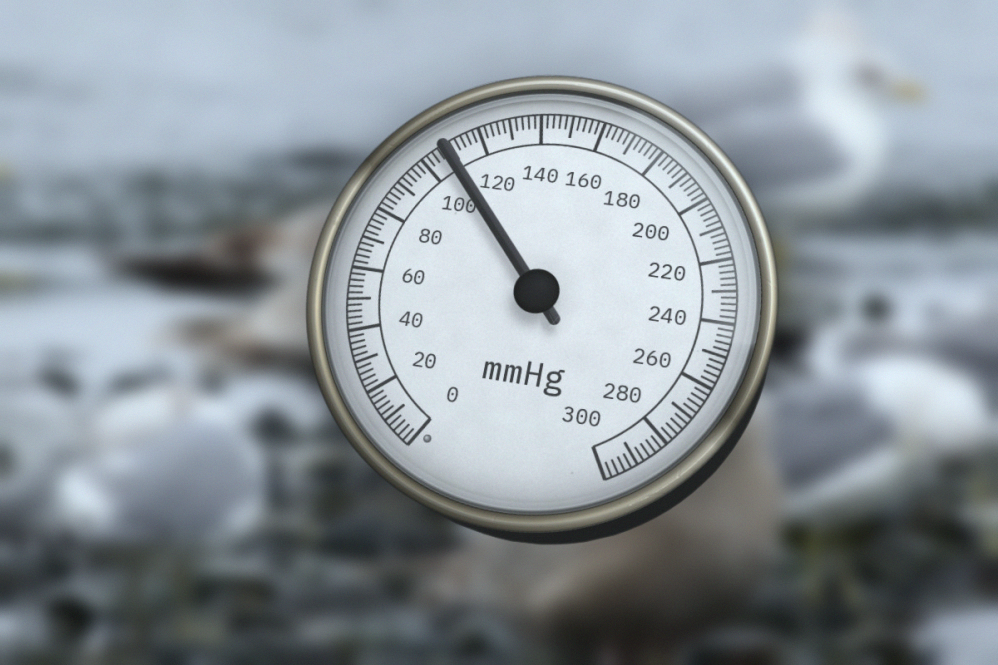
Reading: 108 mmHg
